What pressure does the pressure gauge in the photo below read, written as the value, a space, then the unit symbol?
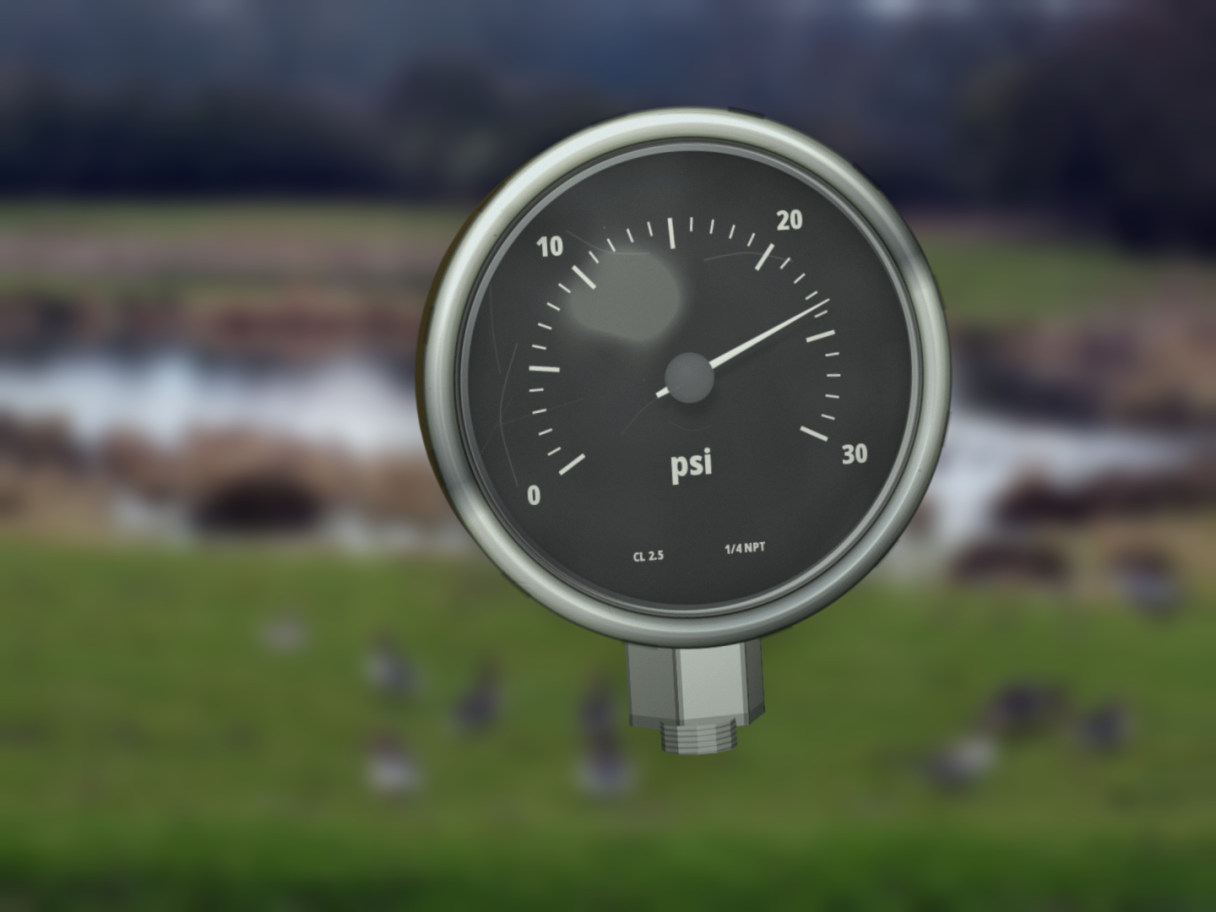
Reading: 23.5 psi
